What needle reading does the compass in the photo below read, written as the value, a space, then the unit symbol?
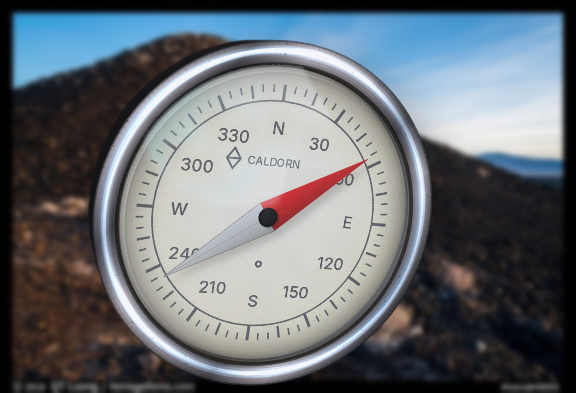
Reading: 55 °
